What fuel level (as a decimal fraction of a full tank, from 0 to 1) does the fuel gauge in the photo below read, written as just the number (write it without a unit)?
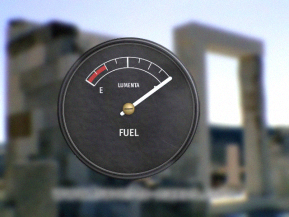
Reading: 1
